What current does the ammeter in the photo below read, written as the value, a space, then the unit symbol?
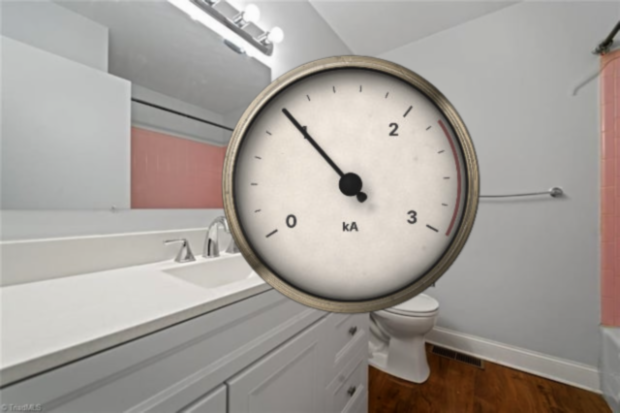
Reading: 1 kA
